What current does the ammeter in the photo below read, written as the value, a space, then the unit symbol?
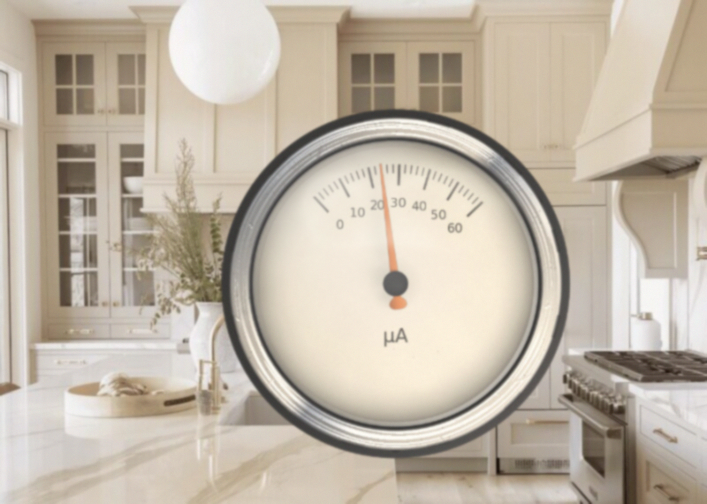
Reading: 24 µA
